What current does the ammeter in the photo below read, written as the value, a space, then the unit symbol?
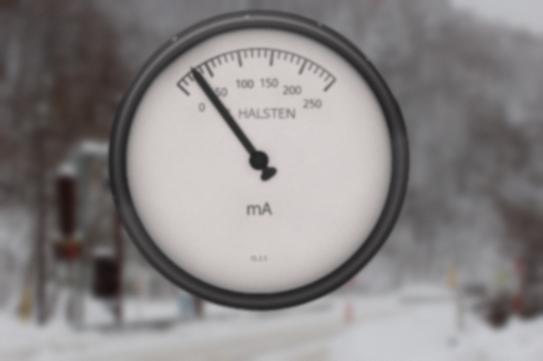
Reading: 30 mA
